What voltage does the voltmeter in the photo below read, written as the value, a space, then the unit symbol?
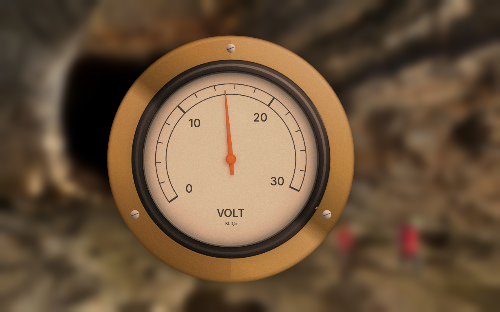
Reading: 15 V
